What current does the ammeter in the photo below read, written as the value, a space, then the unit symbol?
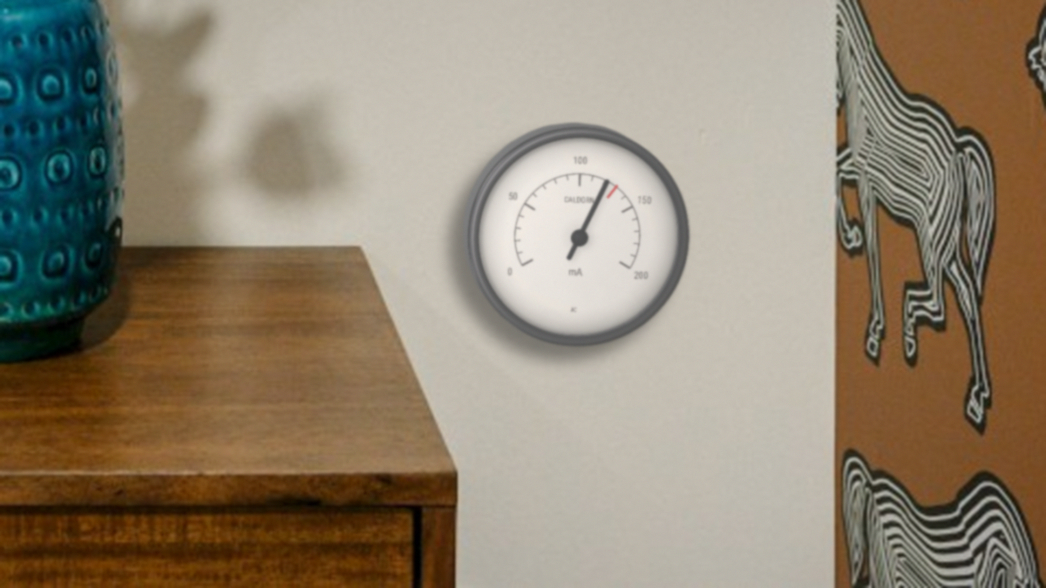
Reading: 120 mA
